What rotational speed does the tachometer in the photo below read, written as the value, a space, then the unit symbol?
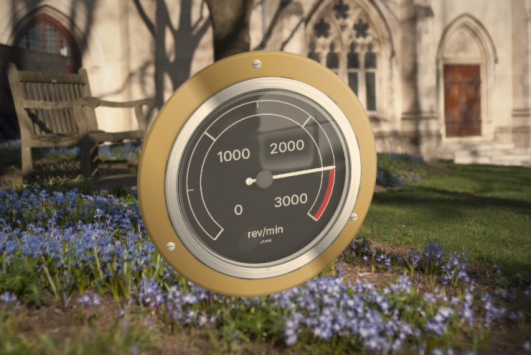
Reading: 2500 rpm
